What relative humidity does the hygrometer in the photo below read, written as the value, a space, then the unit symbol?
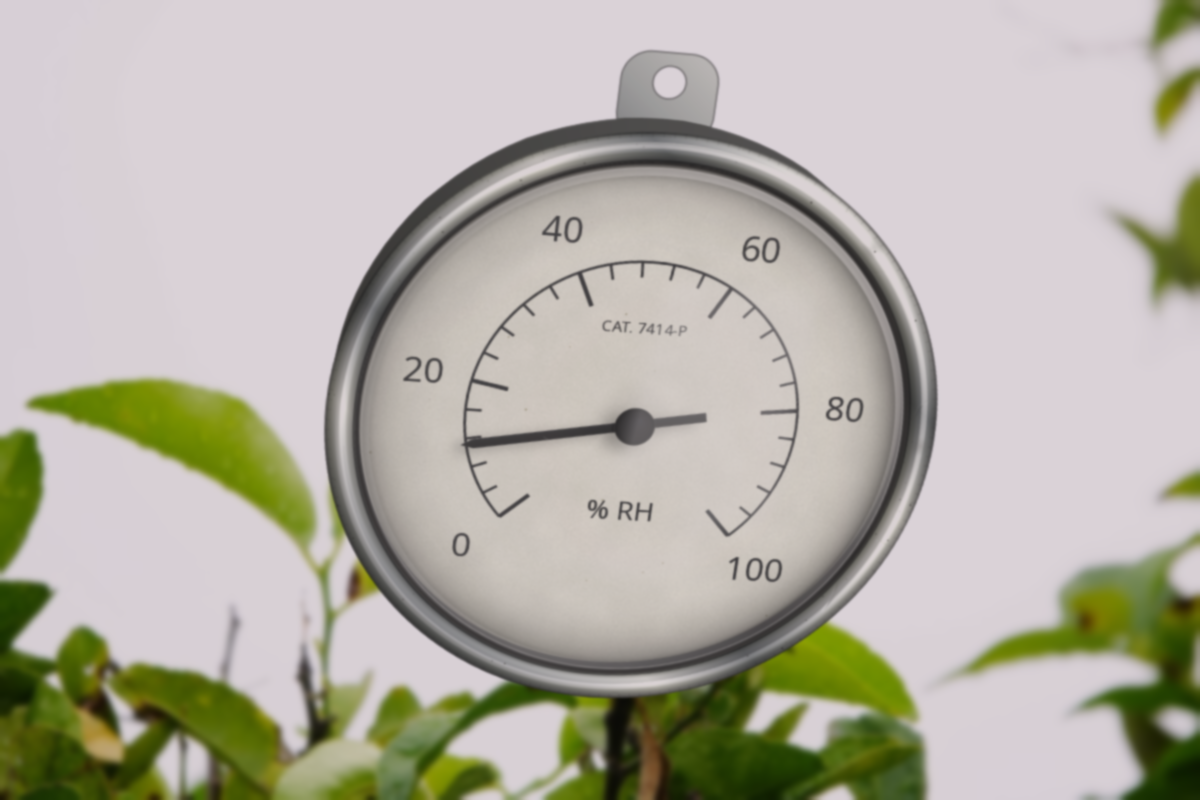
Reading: 12 %
